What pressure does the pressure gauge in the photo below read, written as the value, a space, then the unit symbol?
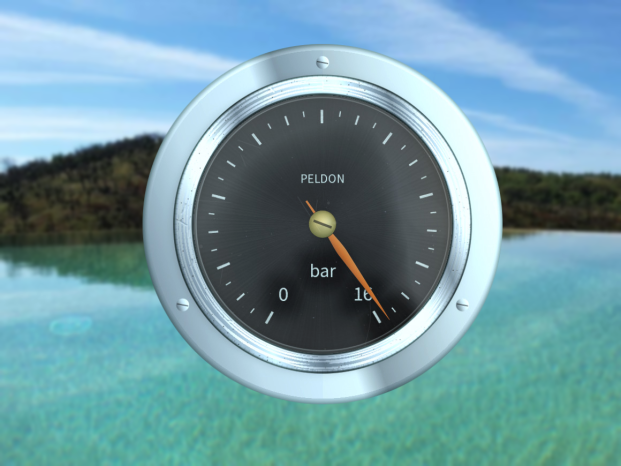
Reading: 15.75 bar
